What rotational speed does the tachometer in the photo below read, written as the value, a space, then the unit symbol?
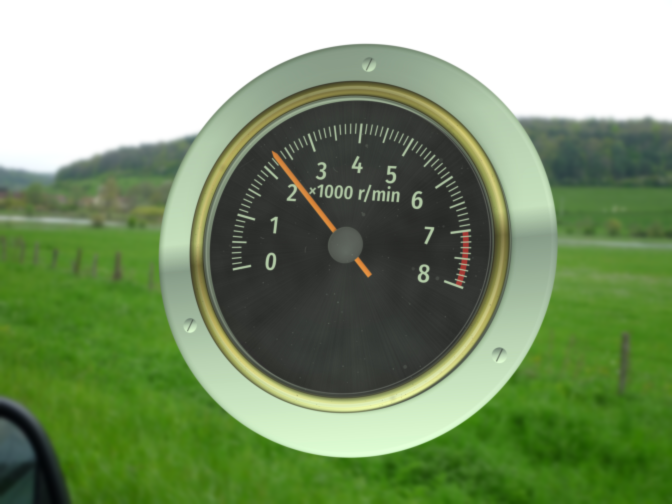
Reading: 2300 rpm
